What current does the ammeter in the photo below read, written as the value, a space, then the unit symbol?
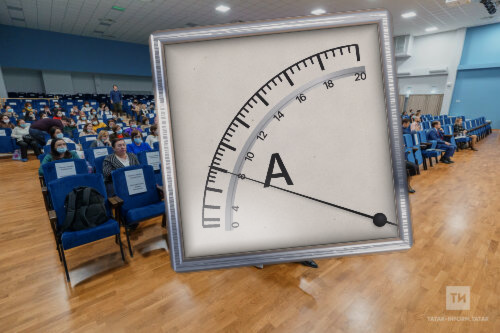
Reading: 8 A
